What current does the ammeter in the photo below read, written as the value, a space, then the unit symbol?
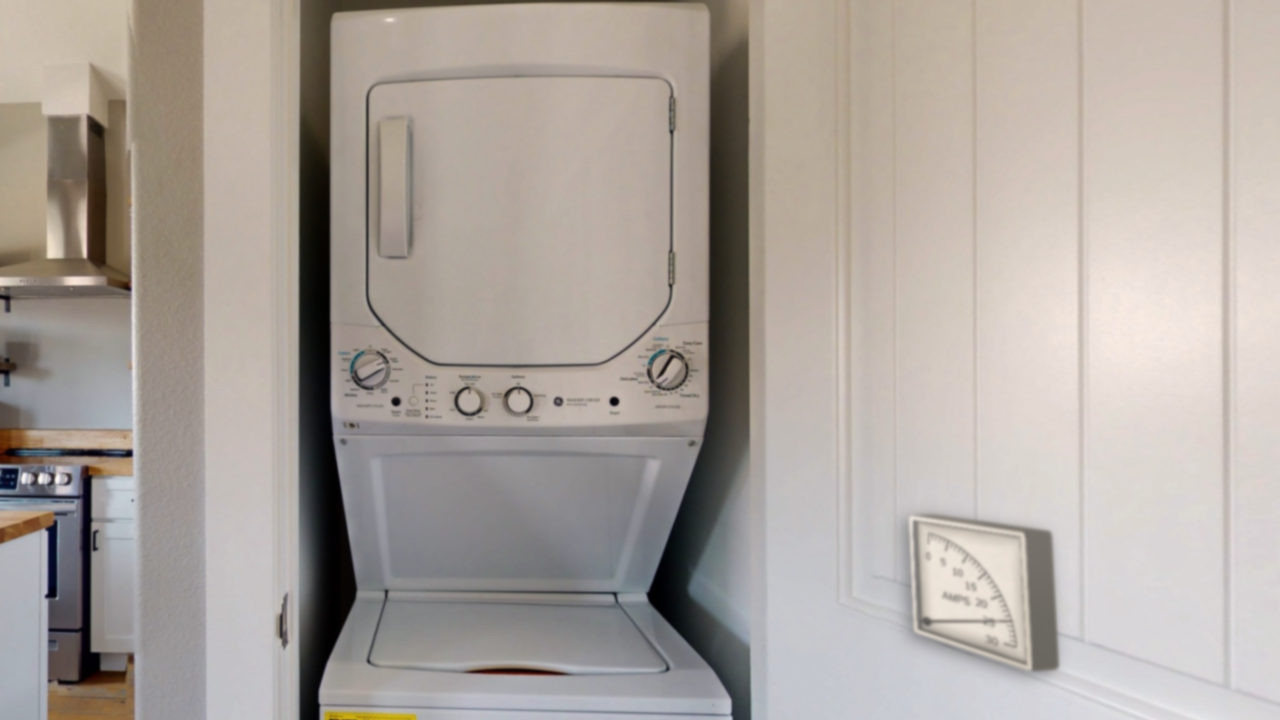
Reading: 25 A
